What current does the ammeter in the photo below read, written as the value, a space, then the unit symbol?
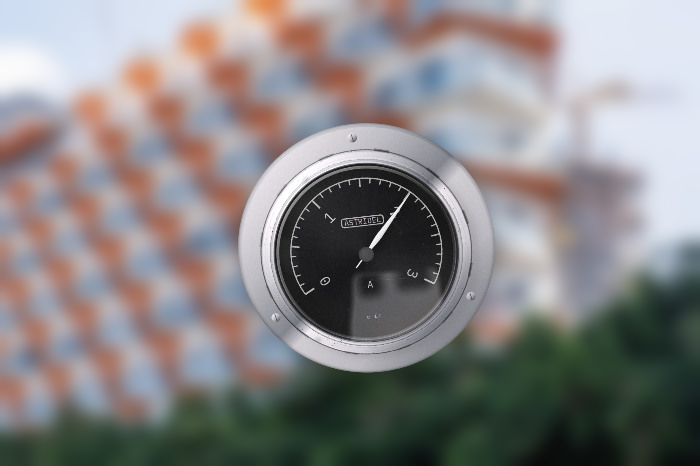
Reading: 2 A
